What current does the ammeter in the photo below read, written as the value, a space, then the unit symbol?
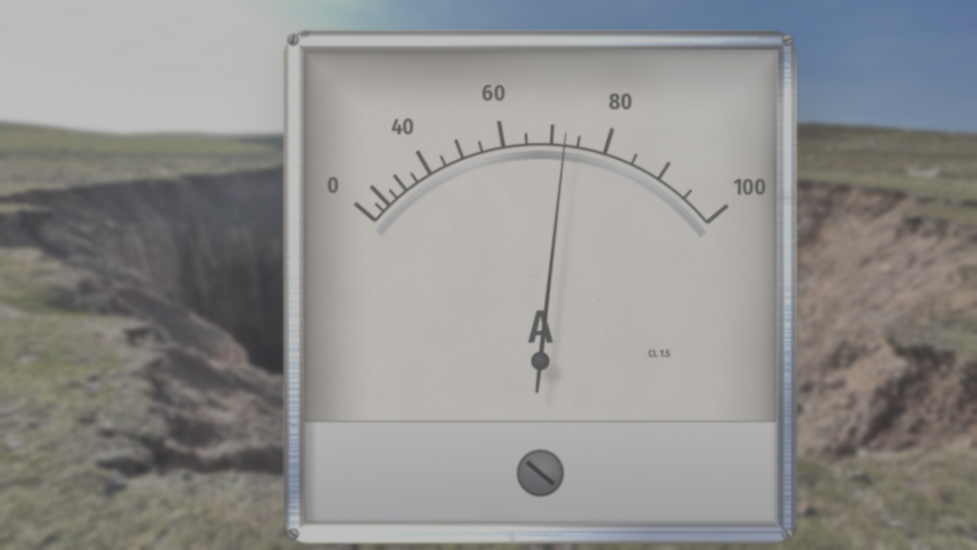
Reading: 72.5 A
